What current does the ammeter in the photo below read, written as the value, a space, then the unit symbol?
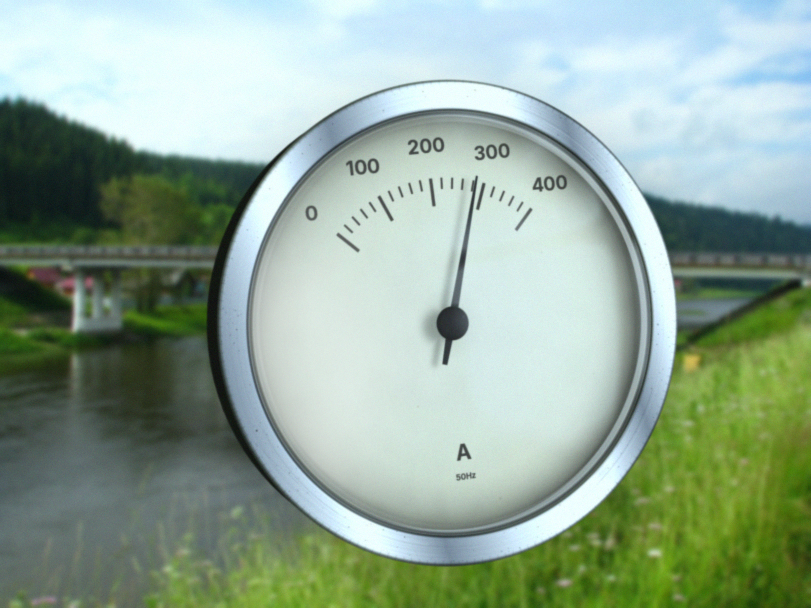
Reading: 280 A
